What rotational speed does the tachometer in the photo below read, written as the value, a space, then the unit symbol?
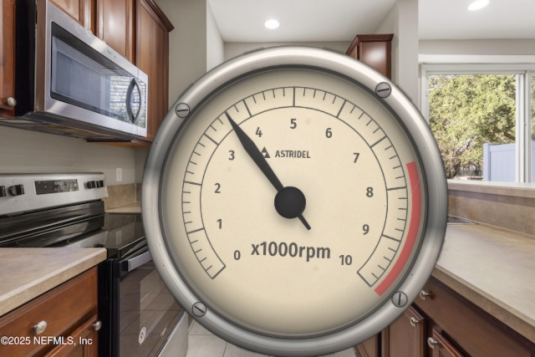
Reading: 3600 rpm
